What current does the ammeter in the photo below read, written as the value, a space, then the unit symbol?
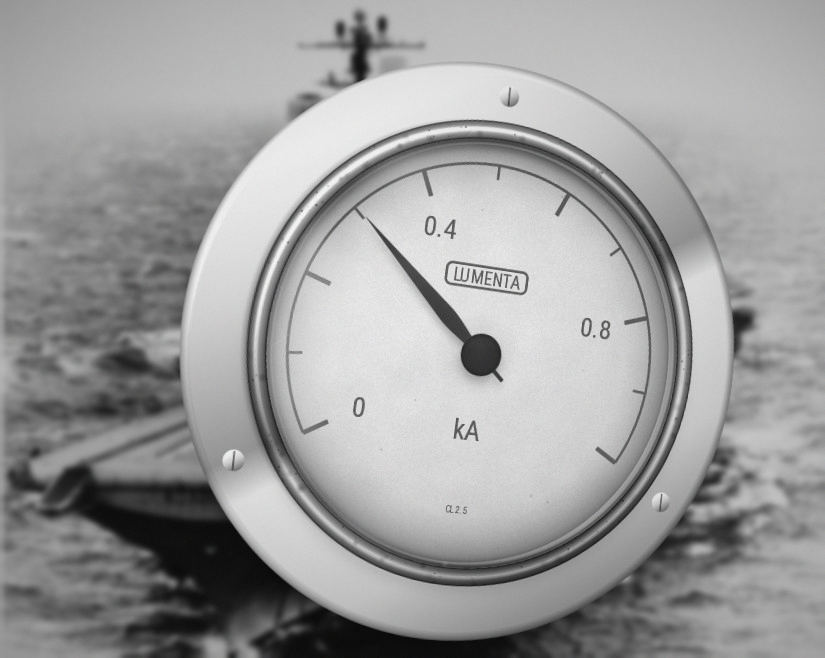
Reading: 0.3 kA
